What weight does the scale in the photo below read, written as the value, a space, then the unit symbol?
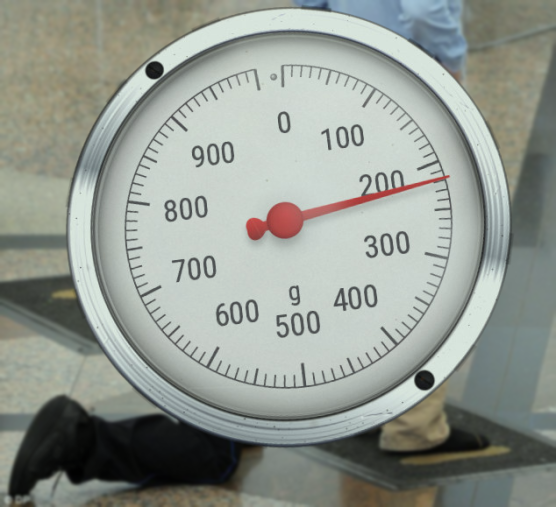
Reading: 220 g
